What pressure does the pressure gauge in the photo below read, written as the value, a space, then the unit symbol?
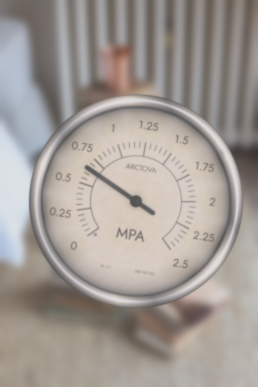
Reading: 0.65 MPa
